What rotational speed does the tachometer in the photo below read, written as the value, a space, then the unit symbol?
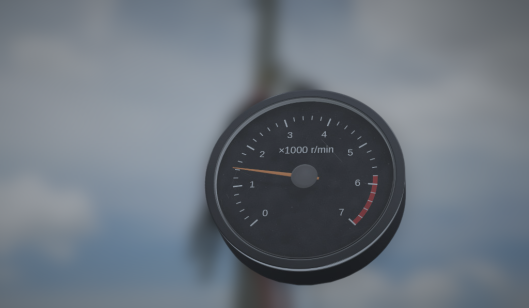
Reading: 1400 rpm
